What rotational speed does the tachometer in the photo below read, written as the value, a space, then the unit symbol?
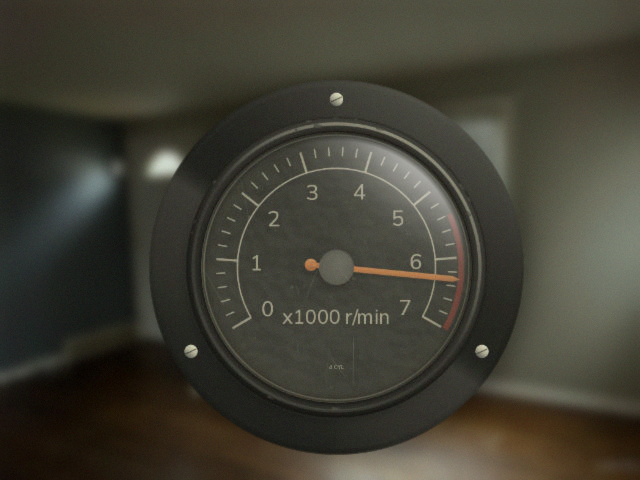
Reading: 6300 rpm
